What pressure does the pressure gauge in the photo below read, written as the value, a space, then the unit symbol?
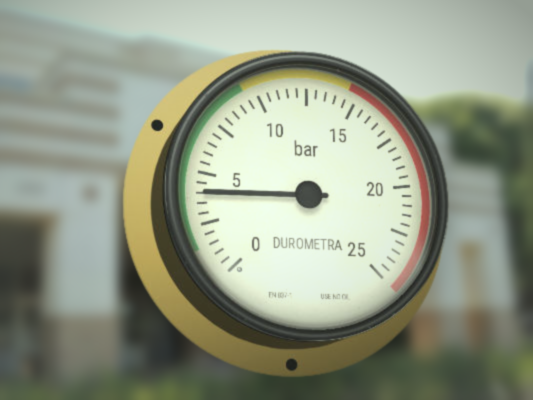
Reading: 4 bar
